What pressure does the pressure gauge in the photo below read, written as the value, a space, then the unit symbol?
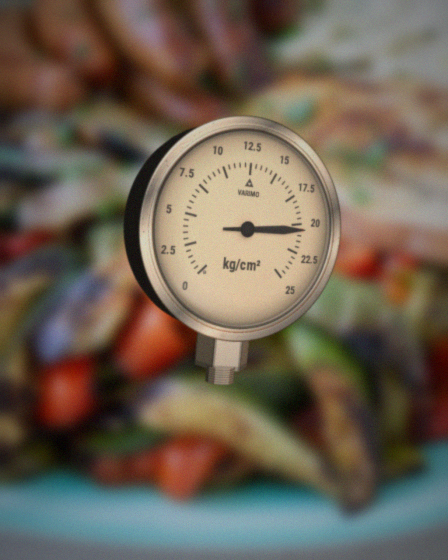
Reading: 20.5 kg/cm²
